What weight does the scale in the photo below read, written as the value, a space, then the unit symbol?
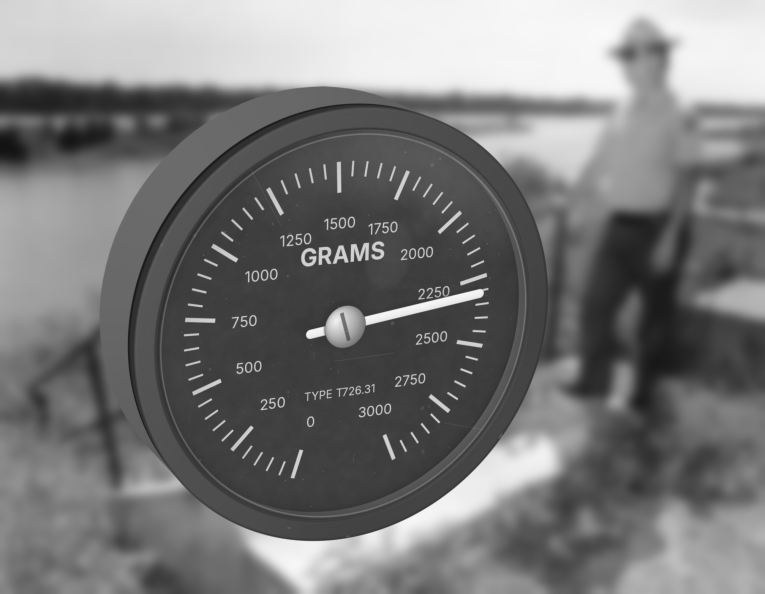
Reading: 2300 g
